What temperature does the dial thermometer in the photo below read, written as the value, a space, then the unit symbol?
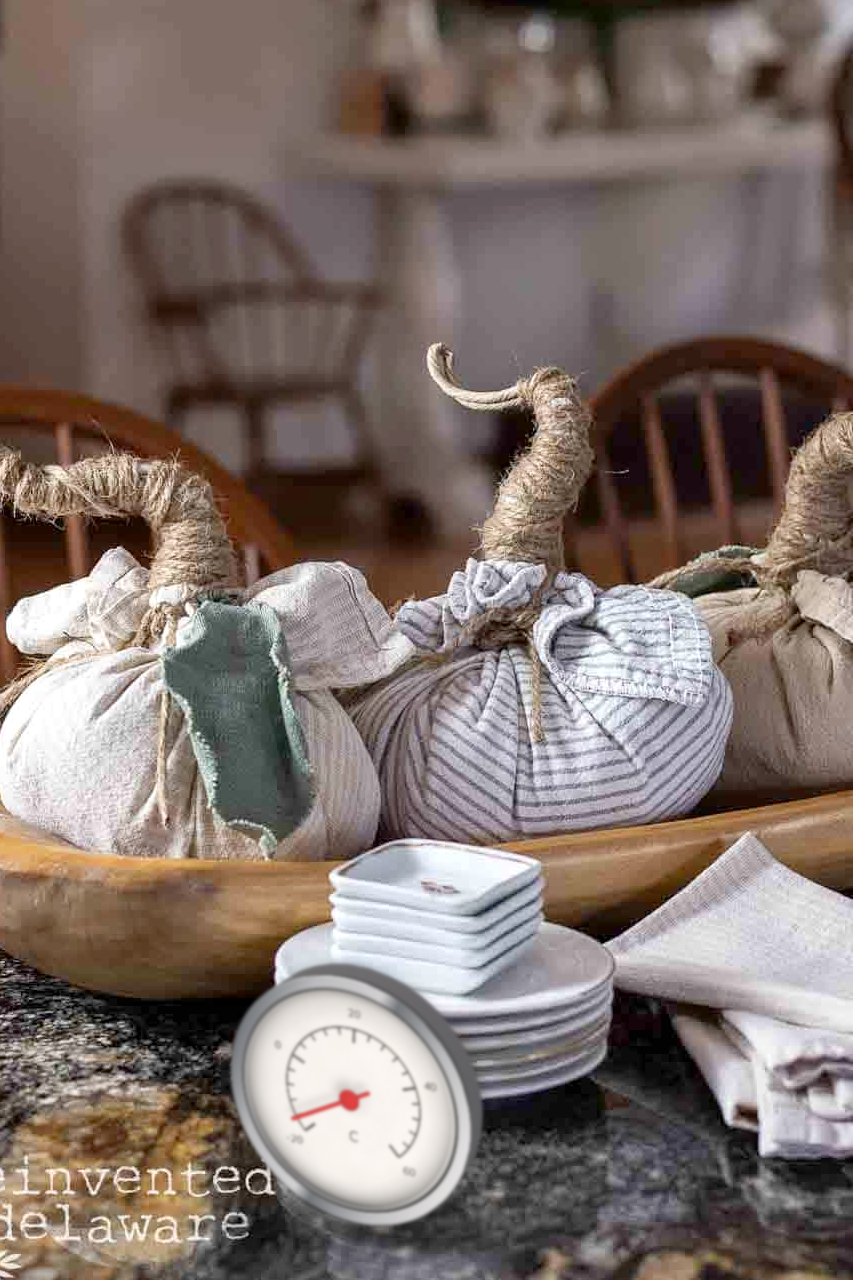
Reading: -16 °C
